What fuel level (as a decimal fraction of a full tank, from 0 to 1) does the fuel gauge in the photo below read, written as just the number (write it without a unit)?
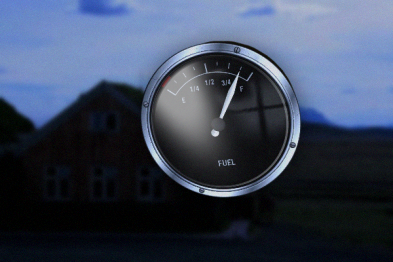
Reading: 0.875
